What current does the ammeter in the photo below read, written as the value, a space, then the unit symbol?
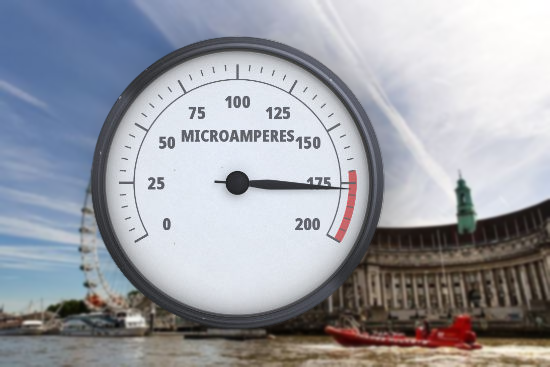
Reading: 177.5 µA
